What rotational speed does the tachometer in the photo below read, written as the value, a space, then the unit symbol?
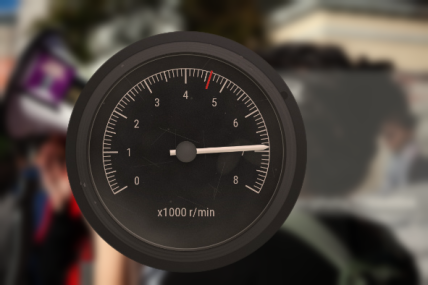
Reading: 6900 rpm
